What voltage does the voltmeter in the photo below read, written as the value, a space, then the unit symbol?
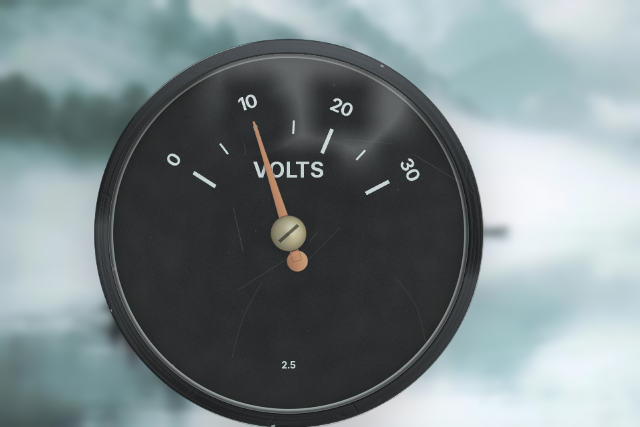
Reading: 10 V
